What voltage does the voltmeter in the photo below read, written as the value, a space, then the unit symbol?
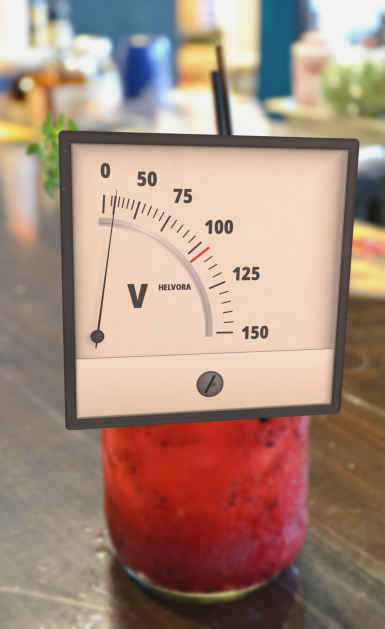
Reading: 25 V
